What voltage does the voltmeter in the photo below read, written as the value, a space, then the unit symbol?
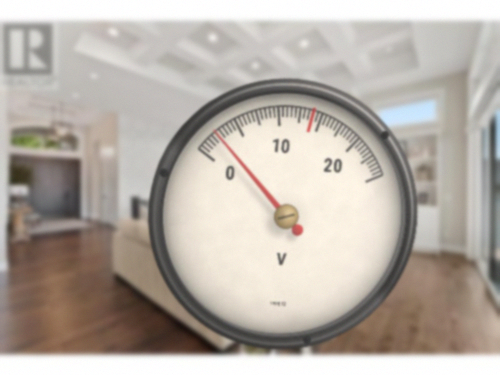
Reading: 2.5 V
